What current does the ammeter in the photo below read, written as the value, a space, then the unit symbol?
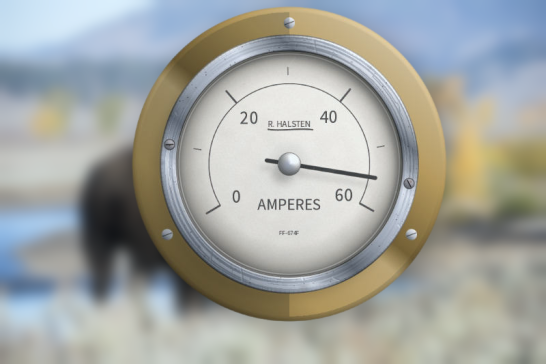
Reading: 55 A
